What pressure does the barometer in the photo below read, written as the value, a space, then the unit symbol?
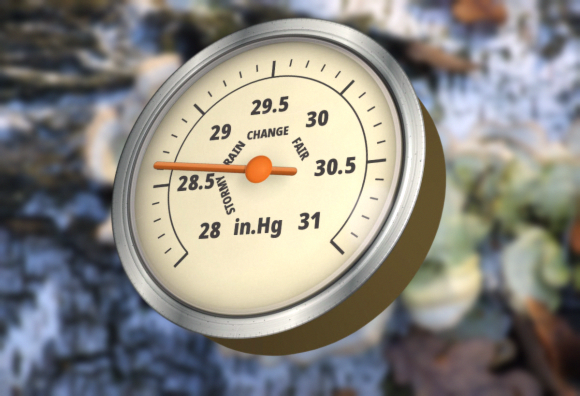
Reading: 28.6 inHg
